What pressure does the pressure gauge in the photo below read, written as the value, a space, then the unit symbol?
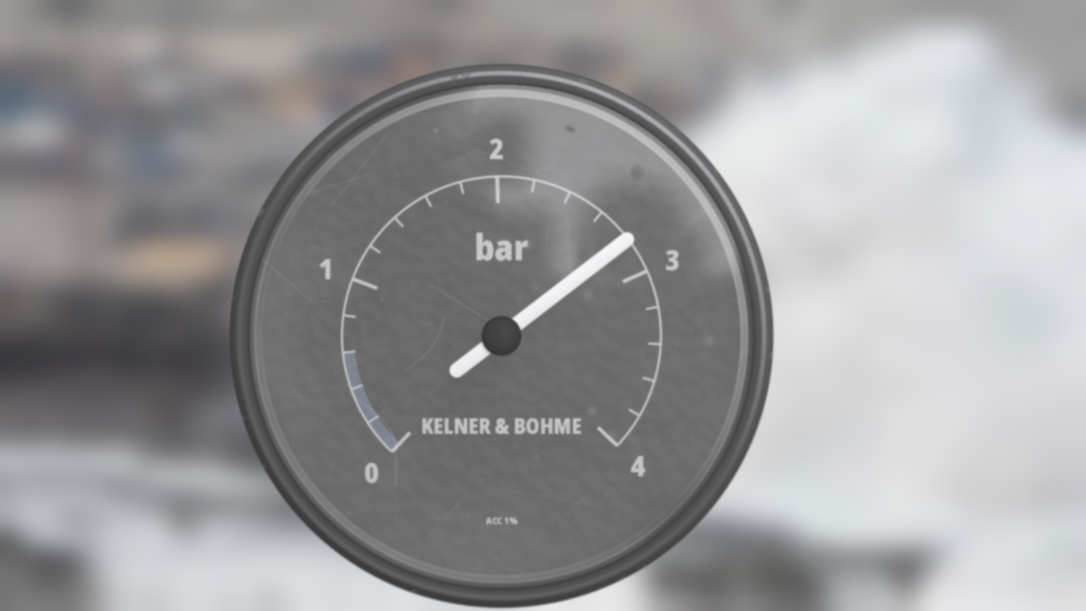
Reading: 2.8 bar
